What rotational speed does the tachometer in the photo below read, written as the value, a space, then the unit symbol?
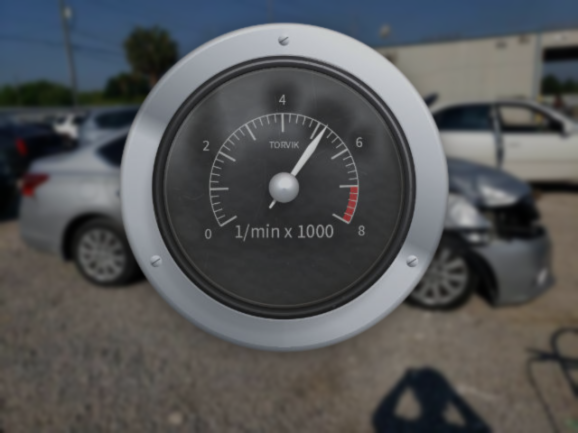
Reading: 5200 rpm
